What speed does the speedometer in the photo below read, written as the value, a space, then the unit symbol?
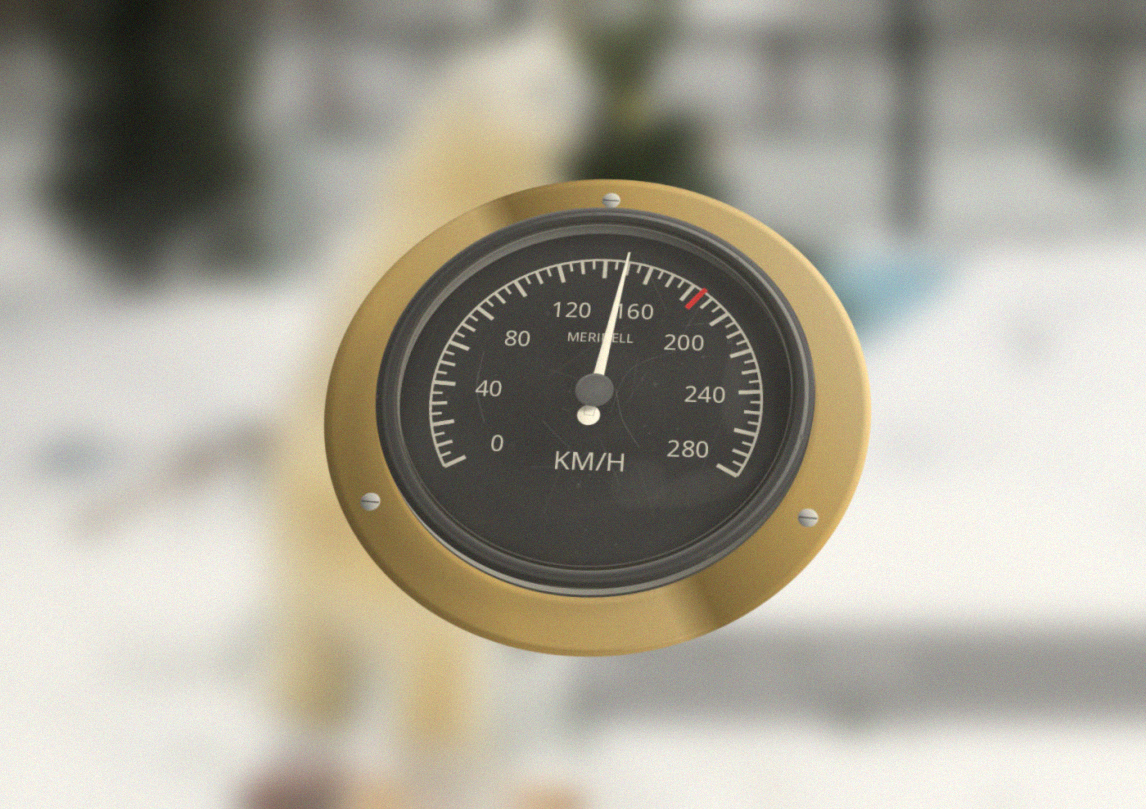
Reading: 150 km/h
